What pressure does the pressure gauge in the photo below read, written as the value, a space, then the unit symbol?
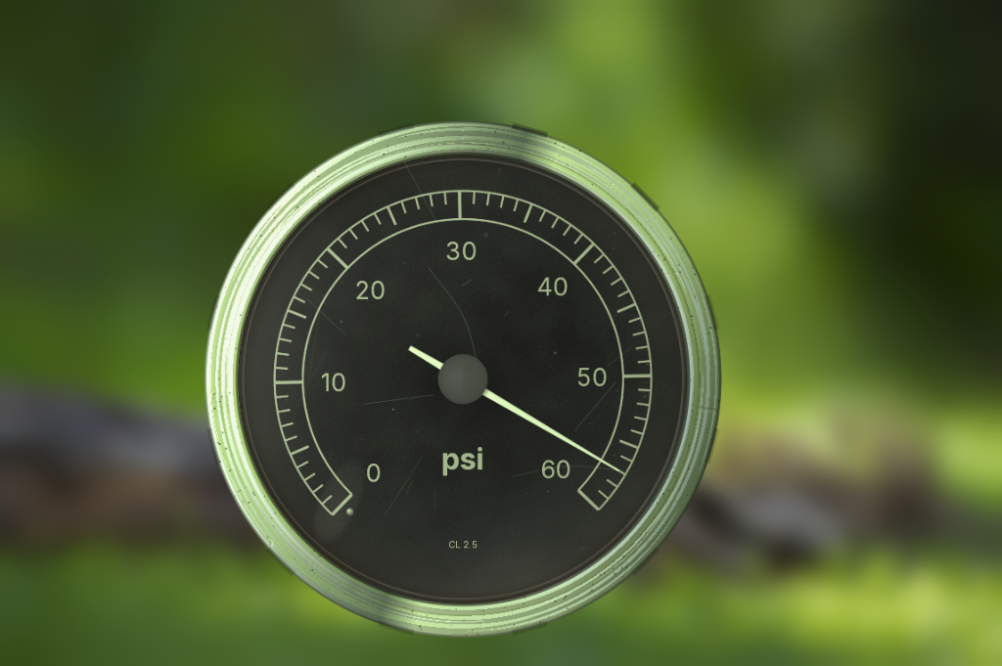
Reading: 57 psi
